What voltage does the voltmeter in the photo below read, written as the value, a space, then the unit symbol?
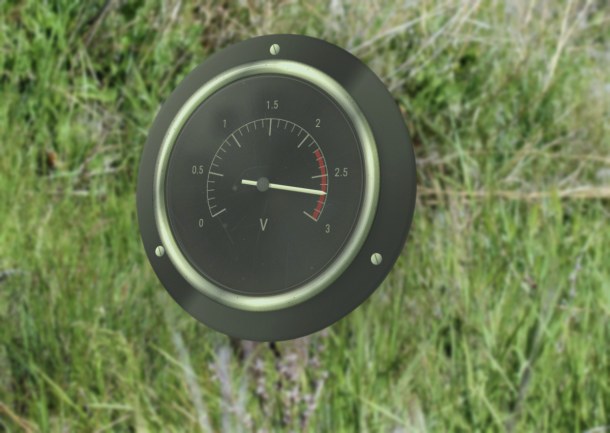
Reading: 2.7 V
